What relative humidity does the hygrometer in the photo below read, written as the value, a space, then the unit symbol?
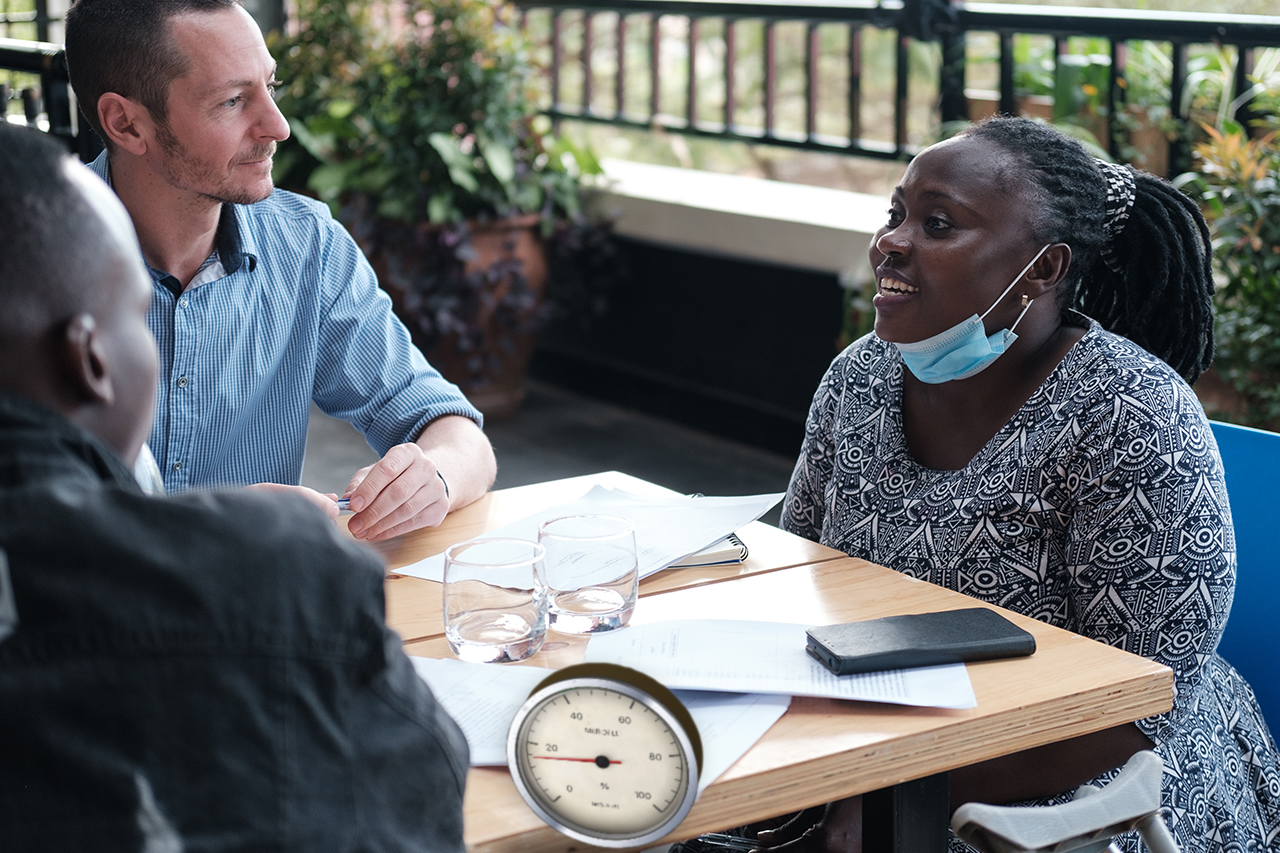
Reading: 16 %
